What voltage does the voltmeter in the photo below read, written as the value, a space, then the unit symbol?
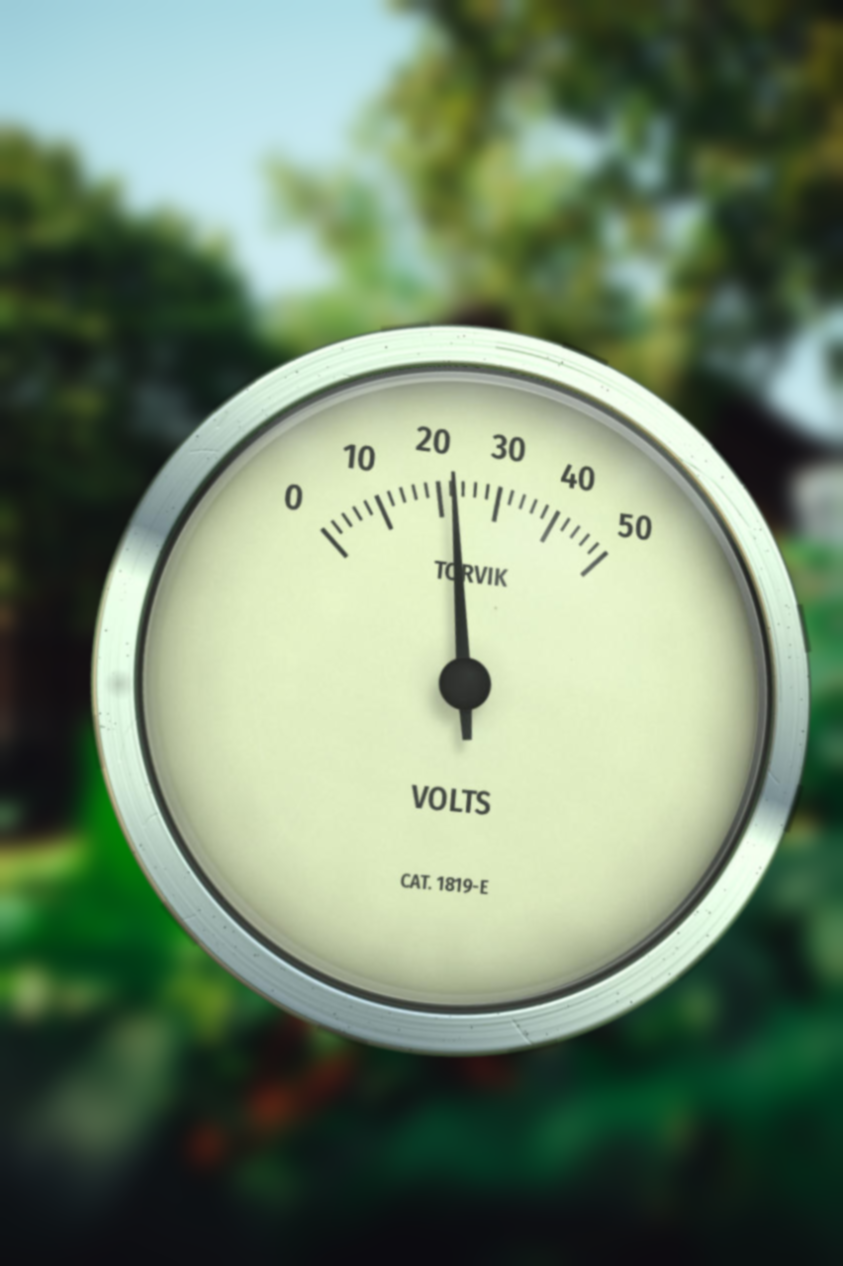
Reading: 22 V
